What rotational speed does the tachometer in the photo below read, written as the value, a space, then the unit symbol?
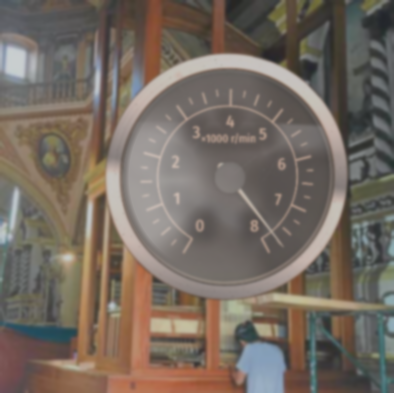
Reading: 7750 rpm
